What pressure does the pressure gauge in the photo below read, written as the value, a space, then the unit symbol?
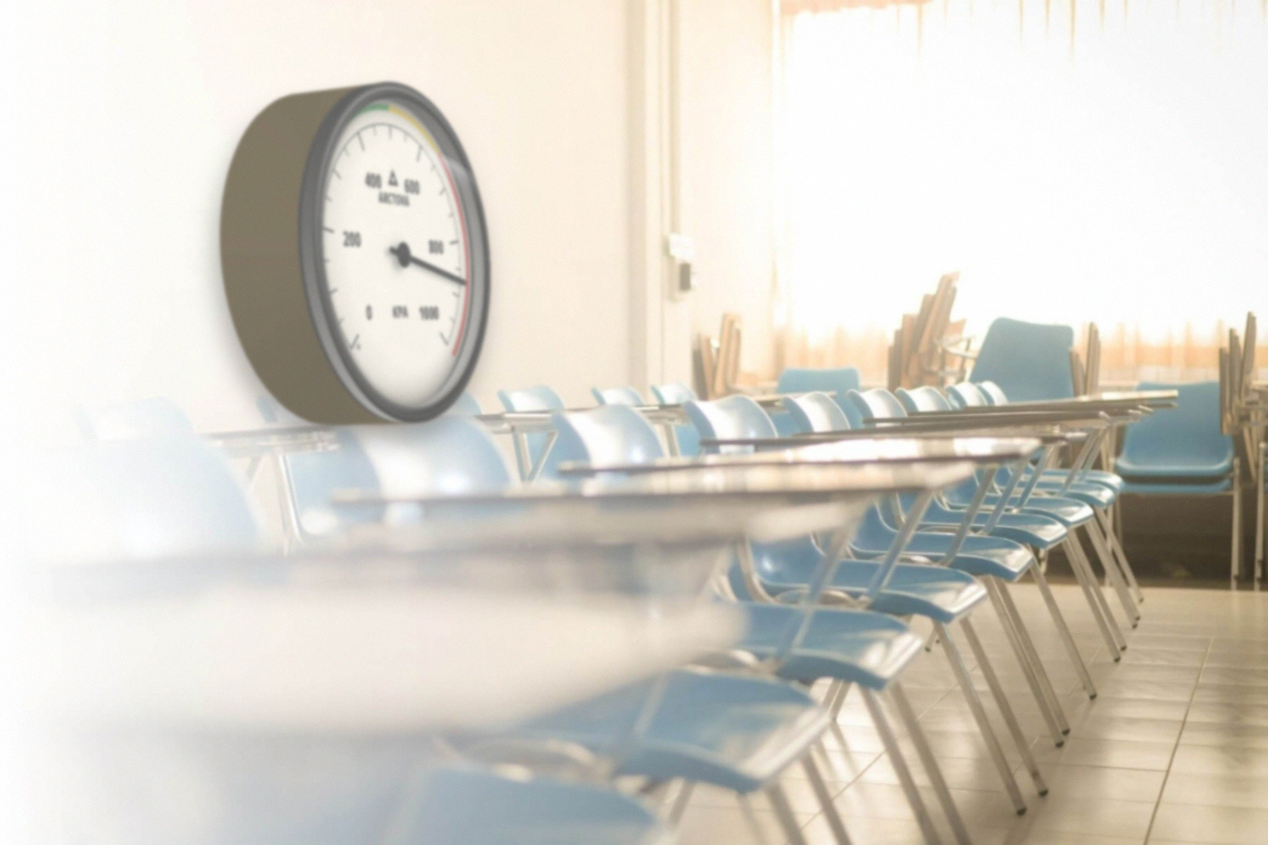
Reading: 875 kPa
